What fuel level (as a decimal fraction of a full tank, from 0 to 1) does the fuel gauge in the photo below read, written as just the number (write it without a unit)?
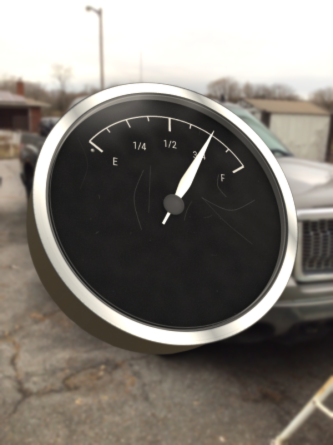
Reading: 0.75
